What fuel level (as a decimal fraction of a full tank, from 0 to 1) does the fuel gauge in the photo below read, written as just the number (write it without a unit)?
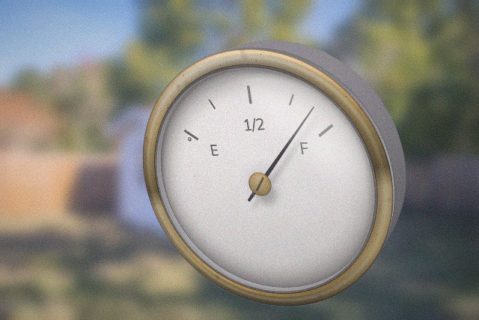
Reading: 0.875
